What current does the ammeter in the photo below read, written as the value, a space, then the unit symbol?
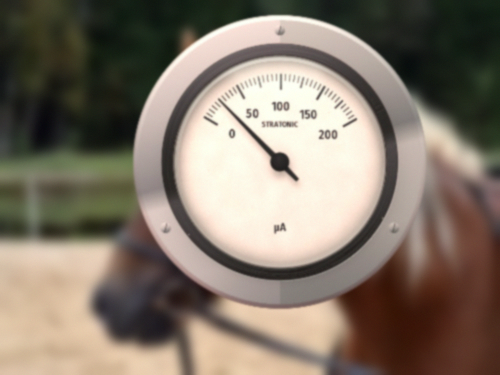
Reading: 25 µA
